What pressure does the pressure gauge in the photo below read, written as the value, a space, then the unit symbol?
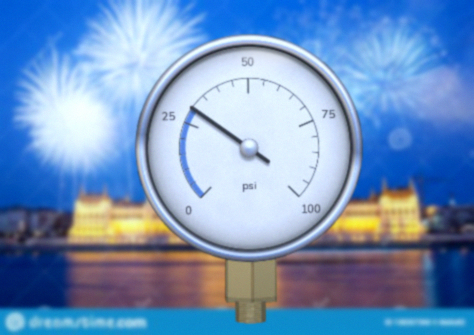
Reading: 30 psi
